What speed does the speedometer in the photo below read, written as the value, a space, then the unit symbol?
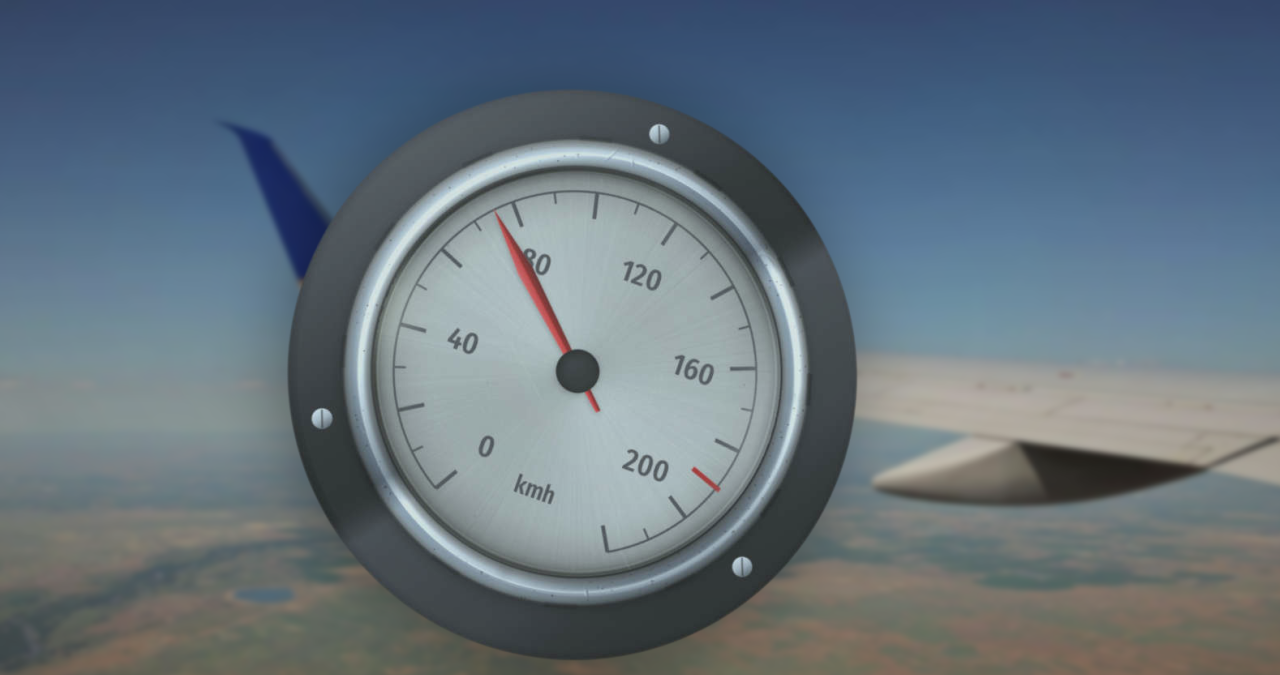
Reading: 75 km/h
